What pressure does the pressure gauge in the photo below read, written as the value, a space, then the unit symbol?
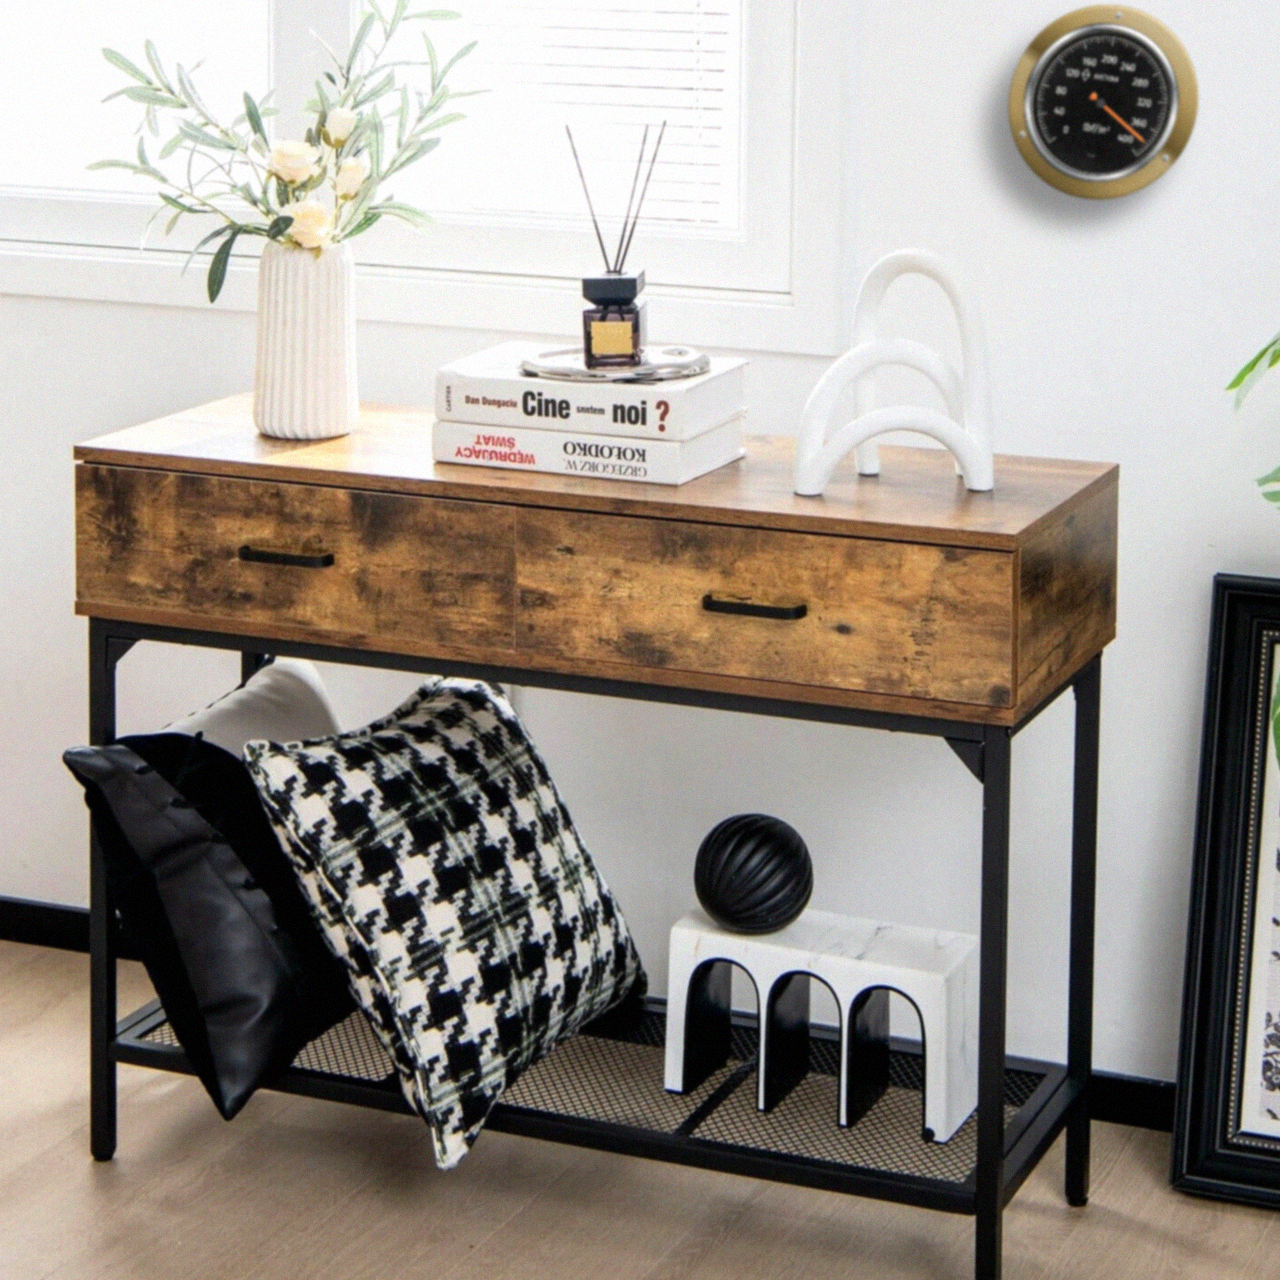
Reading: 380 psi
